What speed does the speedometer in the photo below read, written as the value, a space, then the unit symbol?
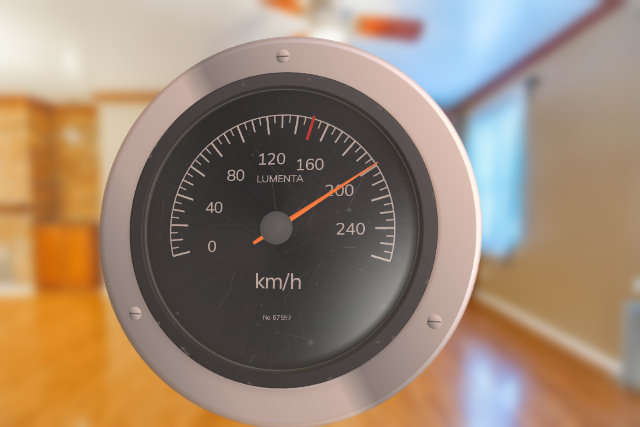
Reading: 200 km/h
